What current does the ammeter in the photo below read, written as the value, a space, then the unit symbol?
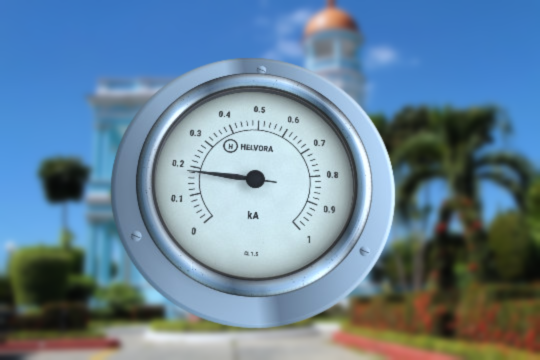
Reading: 0.18 kA
